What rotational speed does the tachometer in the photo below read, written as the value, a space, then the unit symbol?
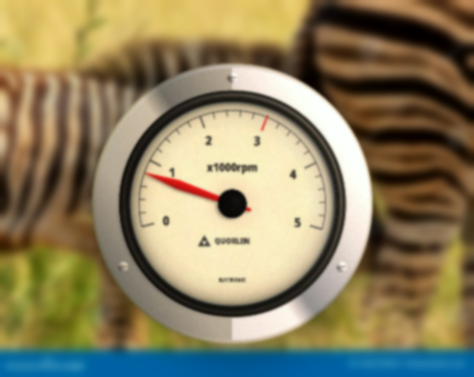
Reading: 800 rpm
